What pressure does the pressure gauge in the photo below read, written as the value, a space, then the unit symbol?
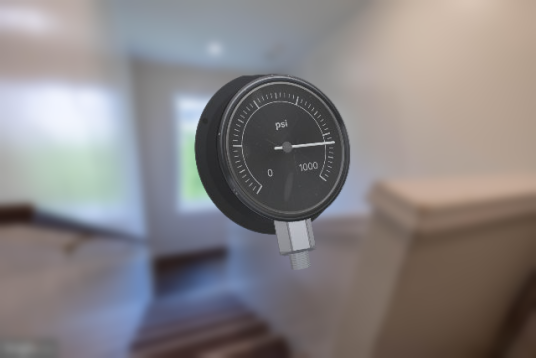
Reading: 840 psi
